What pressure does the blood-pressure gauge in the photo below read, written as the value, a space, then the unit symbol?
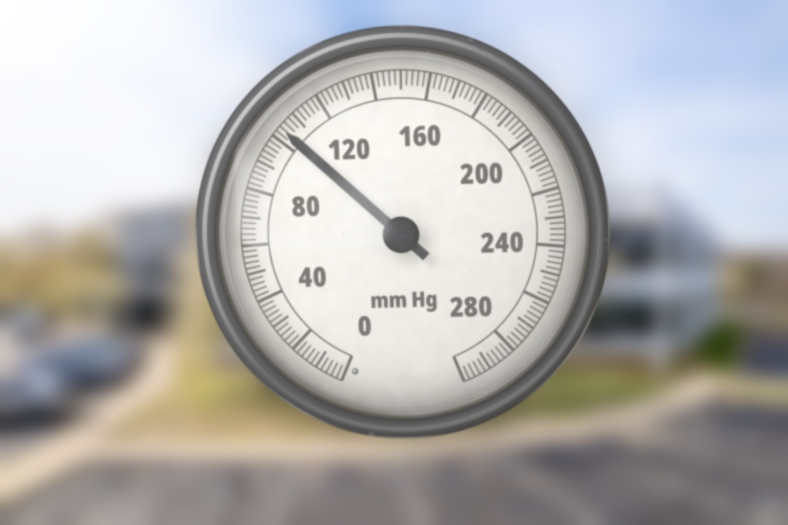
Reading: 104 mmHg
